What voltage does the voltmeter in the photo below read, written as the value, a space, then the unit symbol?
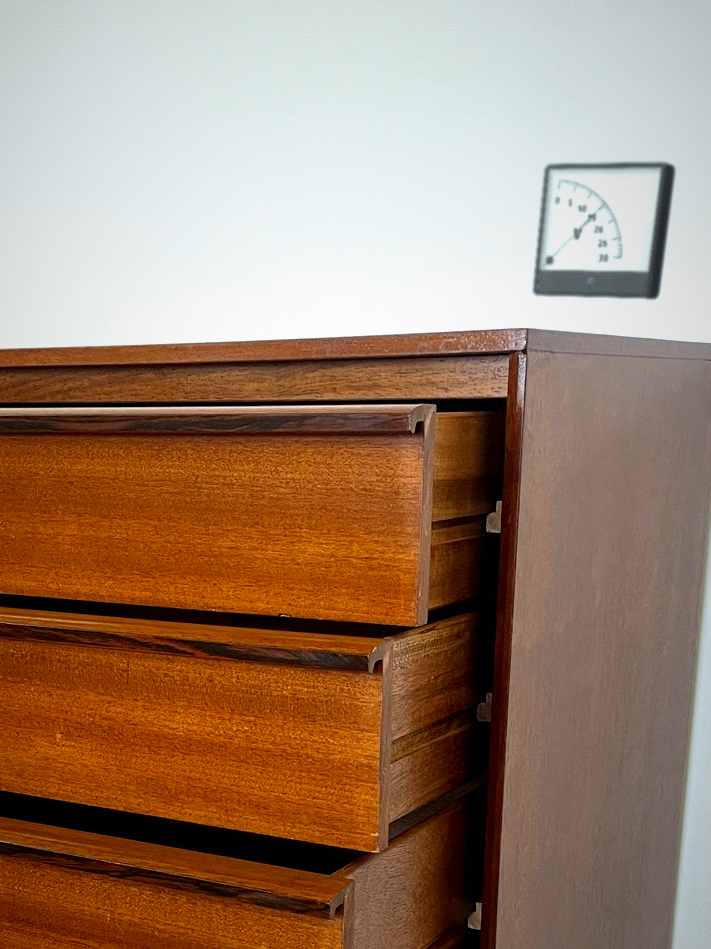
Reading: 15 V
